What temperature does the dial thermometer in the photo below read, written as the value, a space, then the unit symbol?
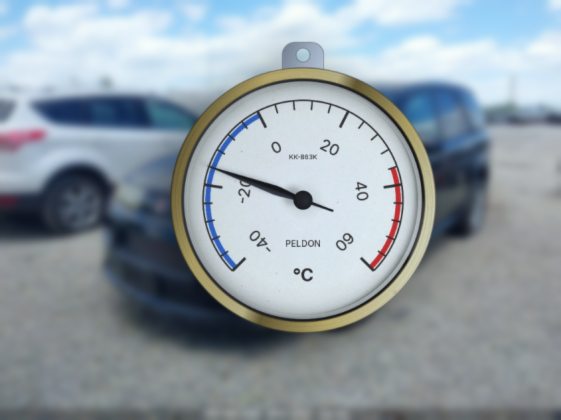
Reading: -16 °C
